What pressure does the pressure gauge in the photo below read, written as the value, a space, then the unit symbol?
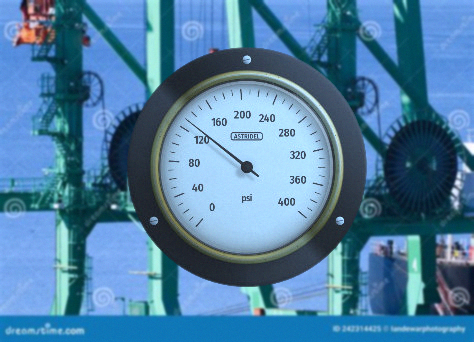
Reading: 130 psi
